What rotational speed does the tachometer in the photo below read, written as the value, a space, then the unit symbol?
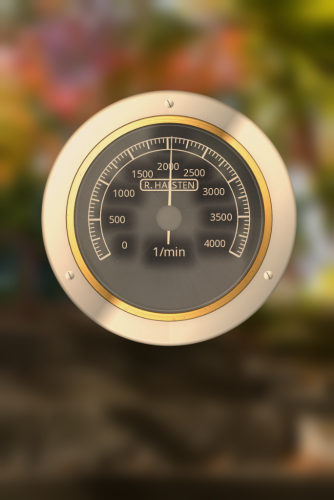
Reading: 2050 rpm
